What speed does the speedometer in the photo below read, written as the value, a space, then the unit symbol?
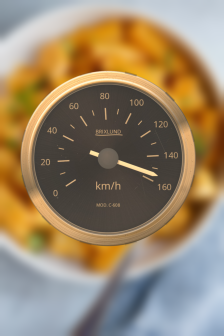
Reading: 155 km/h
